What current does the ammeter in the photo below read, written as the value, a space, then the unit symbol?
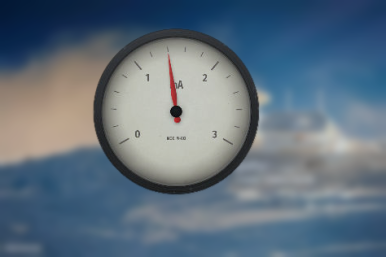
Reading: 1.4 mA
